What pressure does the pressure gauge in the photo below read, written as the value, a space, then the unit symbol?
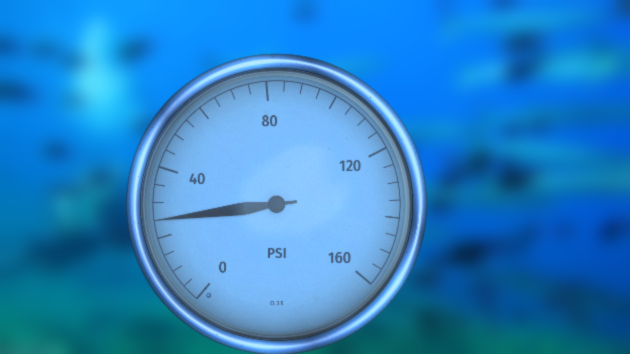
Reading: 25 psi
